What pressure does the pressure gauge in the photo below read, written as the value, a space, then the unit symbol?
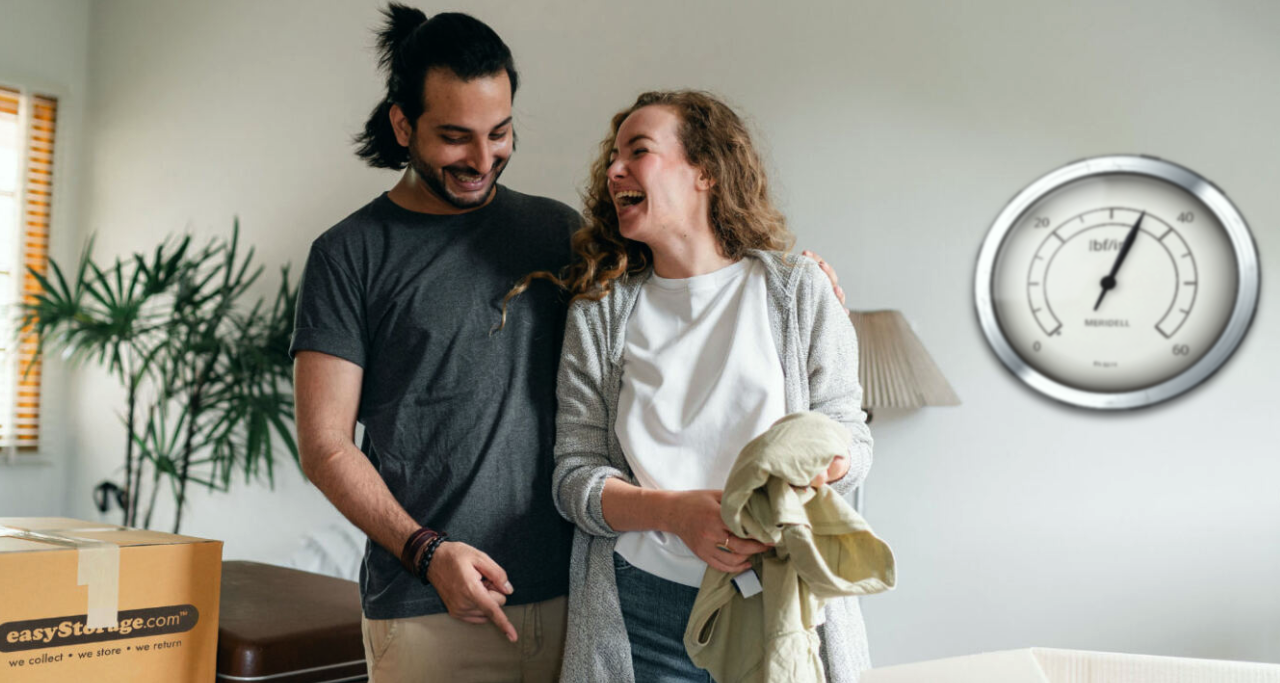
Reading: 35 psi
